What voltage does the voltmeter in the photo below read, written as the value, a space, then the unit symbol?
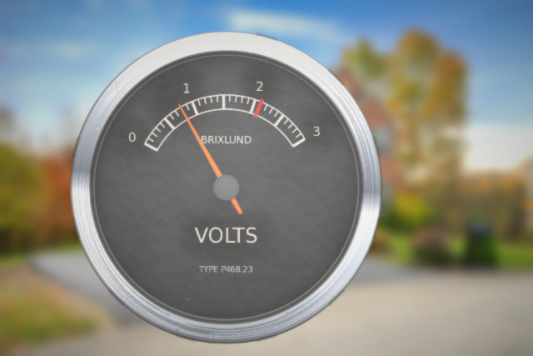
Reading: 0.8 V
